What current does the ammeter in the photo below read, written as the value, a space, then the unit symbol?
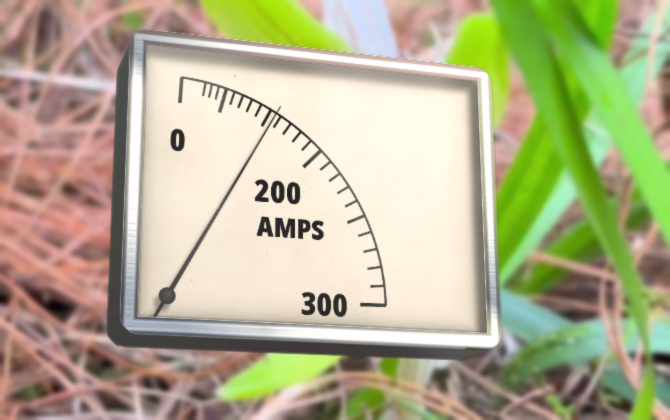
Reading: 155 A
